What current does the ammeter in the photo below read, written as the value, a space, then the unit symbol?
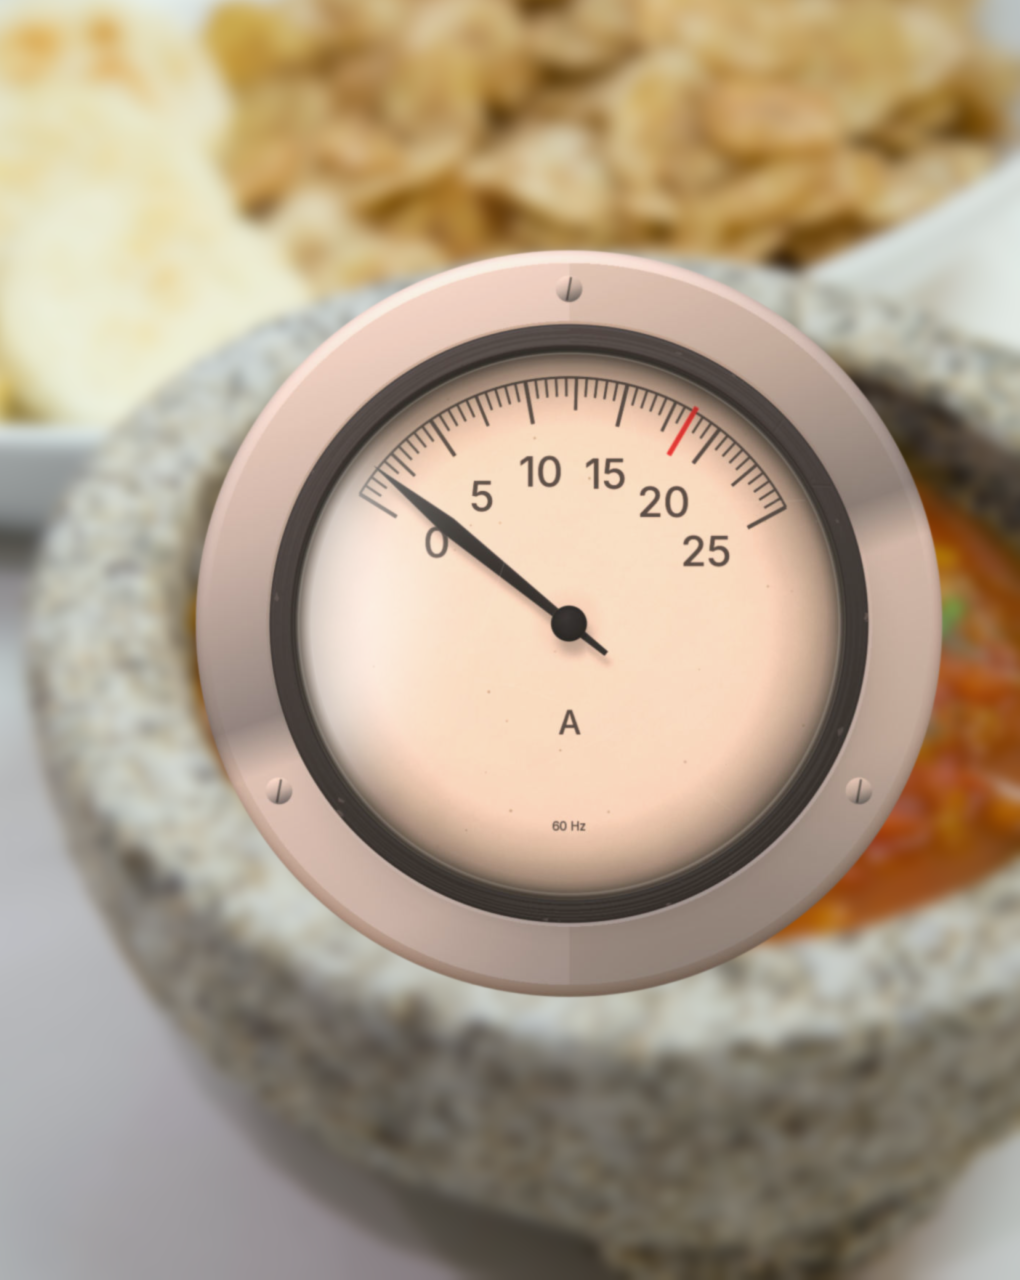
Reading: 1.5 A
